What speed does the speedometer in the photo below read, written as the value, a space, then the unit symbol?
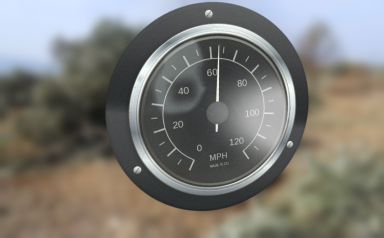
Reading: 62.5 mph
